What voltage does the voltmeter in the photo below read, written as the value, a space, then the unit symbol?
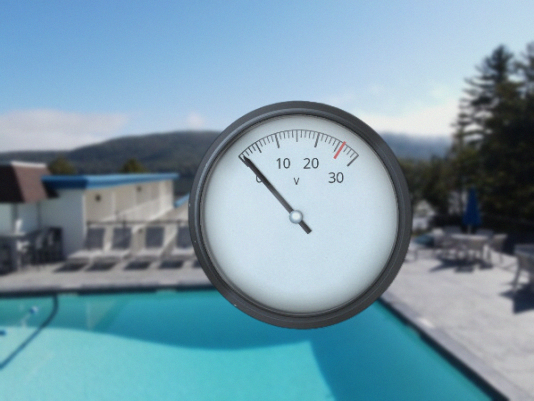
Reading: 1 V
